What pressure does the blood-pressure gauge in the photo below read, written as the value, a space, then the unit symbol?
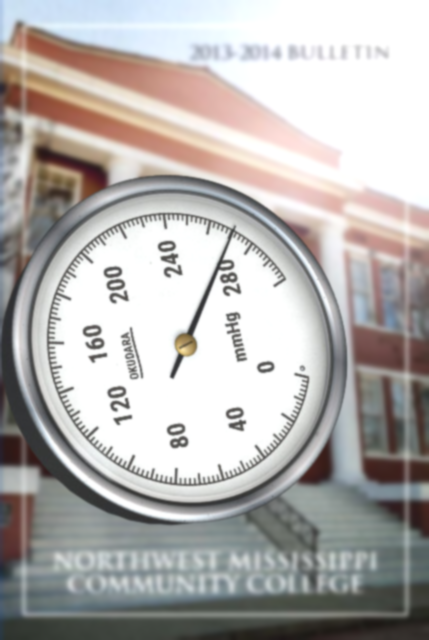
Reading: 270 mmHg
